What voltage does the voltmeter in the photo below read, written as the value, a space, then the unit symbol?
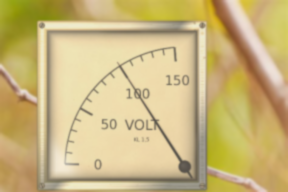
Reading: 100 V
